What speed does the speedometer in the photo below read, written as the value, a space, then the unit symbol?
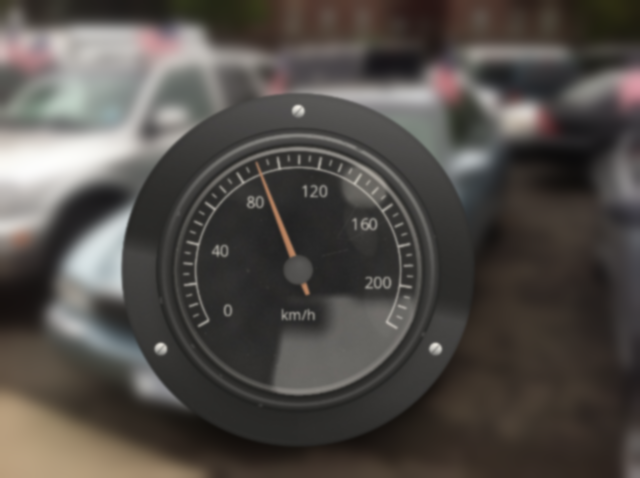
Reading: 90 km/h
